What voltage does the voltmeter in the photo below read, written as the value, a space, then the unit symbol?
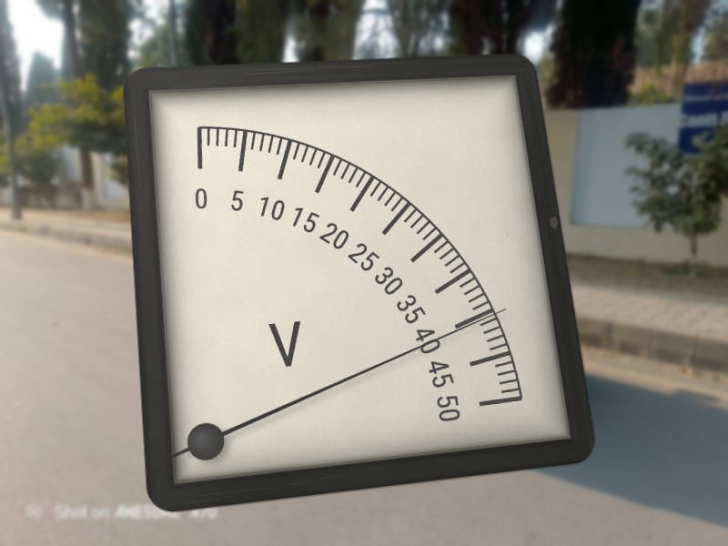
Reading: 40.5 V
